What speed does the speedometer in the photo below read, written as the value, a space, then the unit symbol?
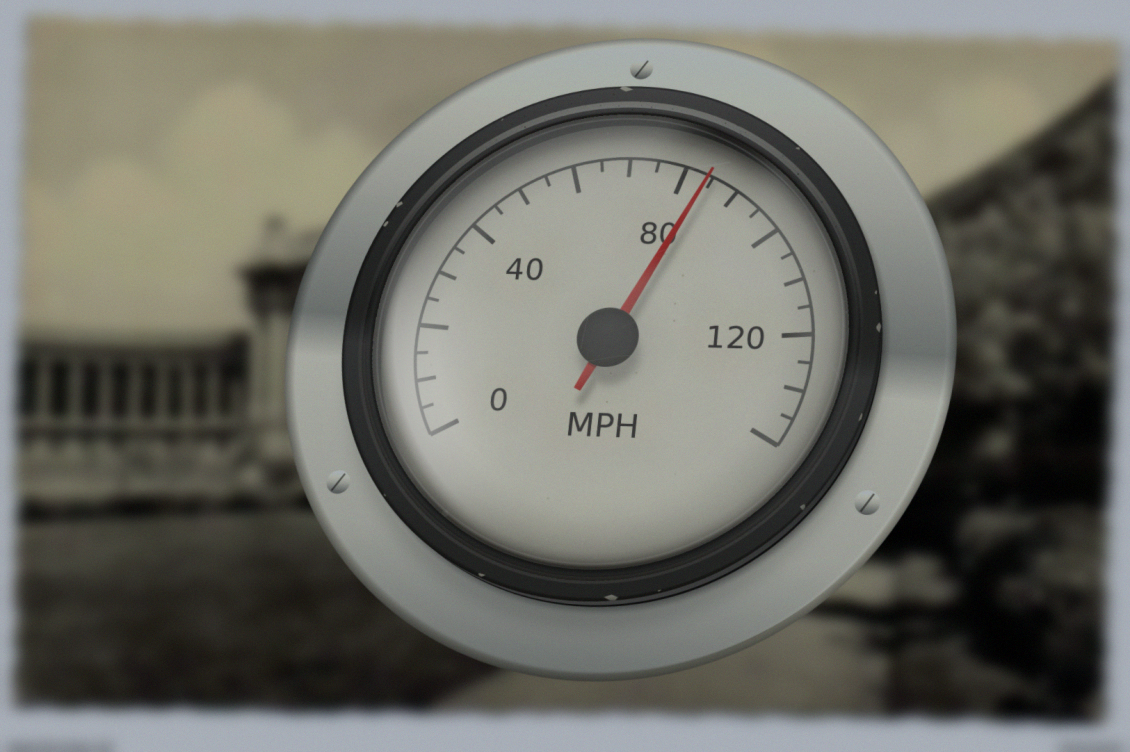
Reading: 85 mph
